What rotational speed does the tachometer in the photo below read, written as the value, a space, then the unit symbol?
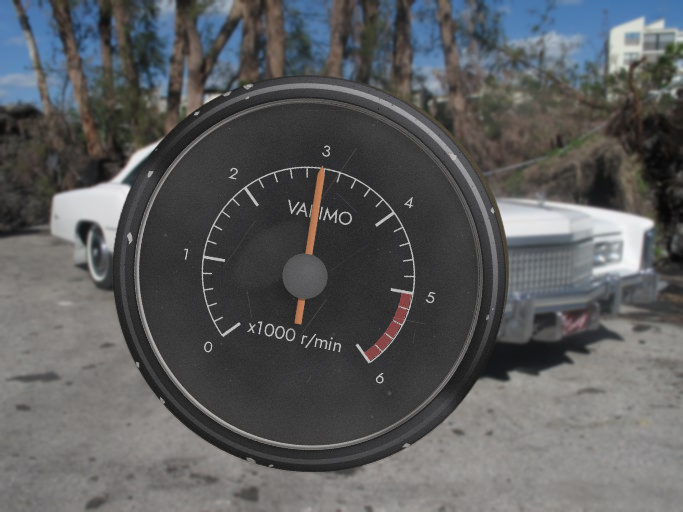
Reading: 3000 rpm
